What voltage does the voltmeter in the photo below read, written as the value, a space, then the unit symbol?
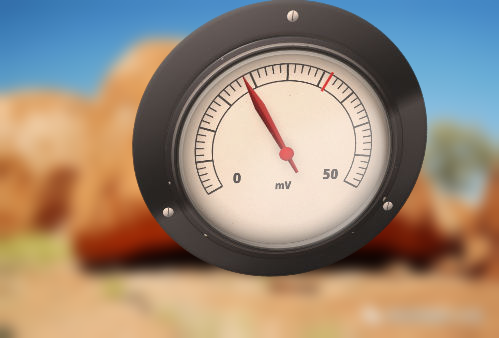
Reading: 19 mV
